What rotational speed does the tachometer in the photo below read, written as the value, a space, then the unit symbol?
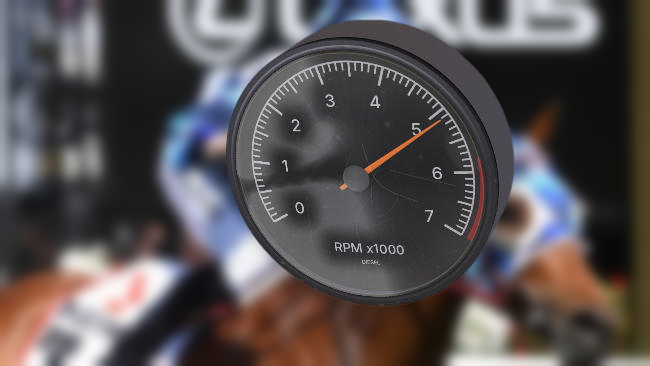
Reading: 5100 rpm
